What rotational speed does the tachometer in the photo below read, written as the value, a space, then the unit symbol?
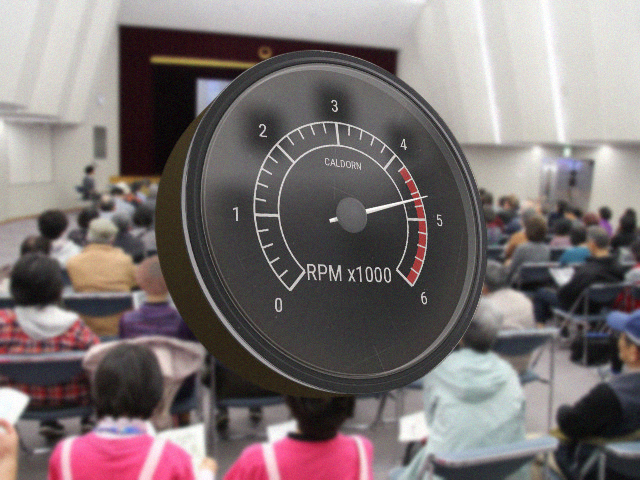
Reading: 4700 rpm
